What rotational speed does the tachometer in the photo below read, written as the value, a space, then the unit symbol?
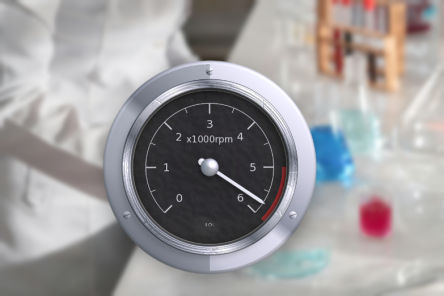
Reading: 5750 rpm
